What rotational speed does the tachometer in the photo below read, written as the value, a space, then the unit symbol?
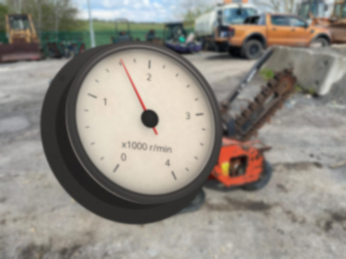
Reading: 1600 rpm
